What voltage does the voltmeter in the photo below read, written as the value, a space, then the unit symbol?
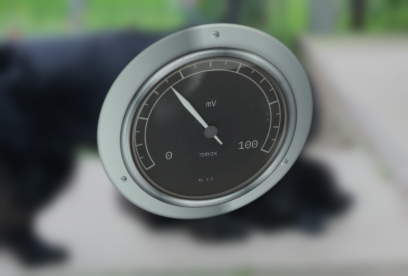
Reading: 35 mV
